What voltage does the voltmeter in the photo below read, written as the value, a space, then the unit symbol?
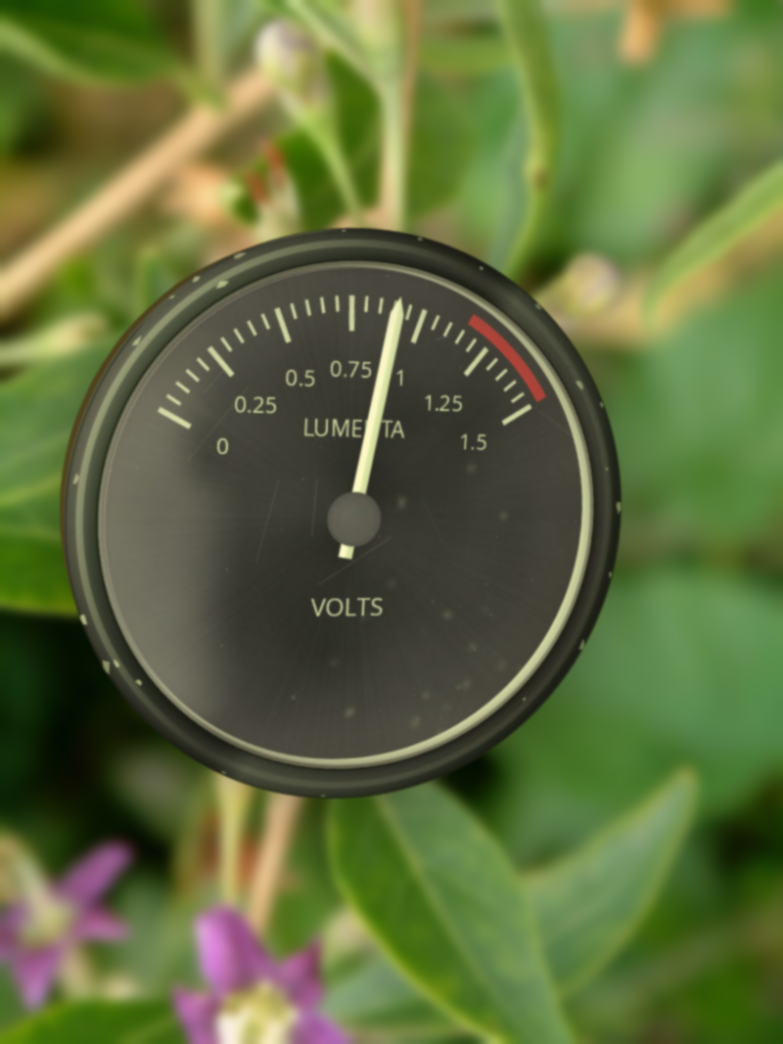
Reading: 0.9 V
